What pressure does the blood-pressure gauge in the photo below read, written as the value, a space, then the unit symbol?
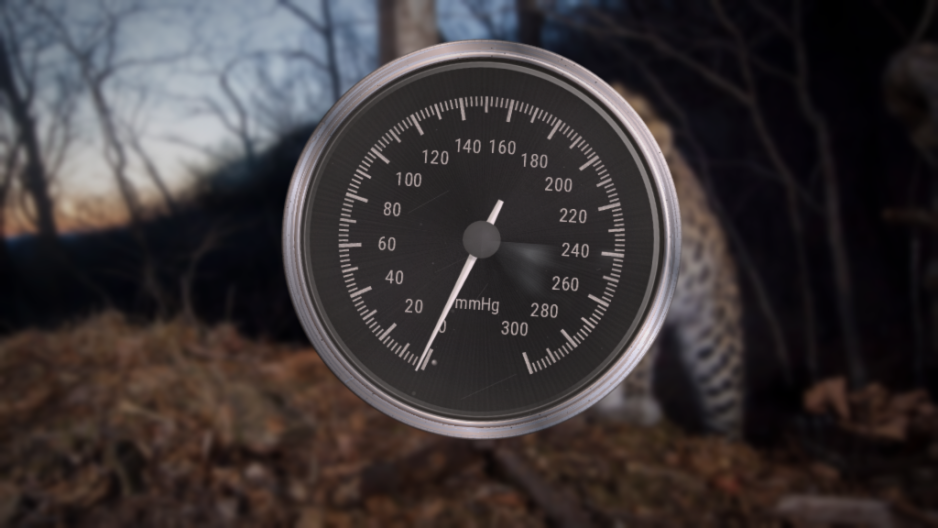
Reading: 2 mmHg
